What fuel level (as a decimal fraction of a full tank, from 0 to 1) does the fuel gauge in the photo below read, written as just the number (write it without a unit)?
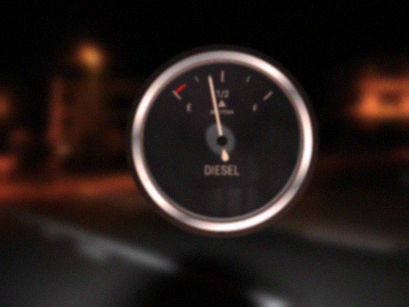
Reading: 0.375
